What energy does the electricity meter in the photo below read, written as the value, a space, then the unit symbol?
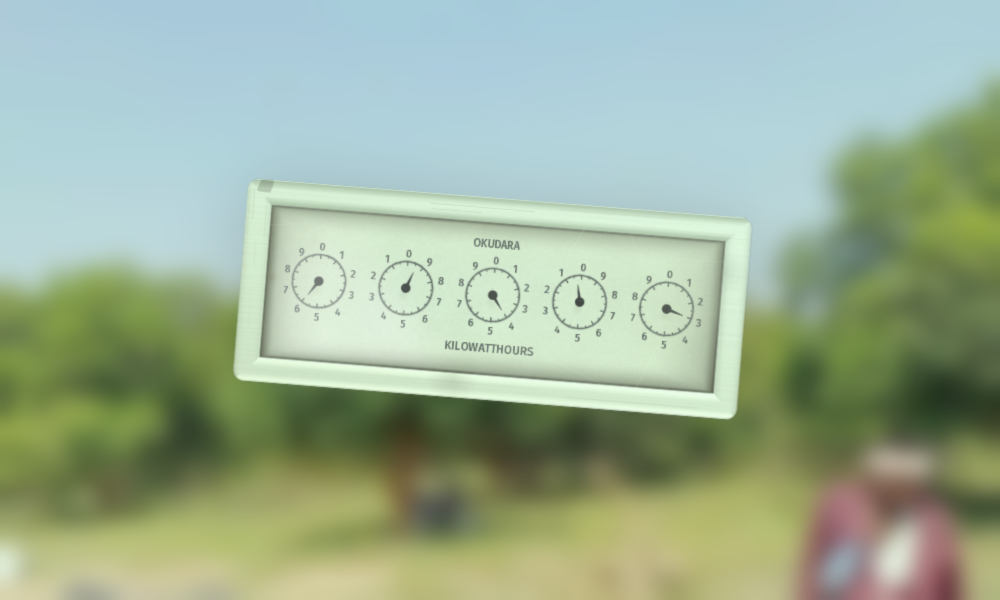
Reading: 59403 kWh
